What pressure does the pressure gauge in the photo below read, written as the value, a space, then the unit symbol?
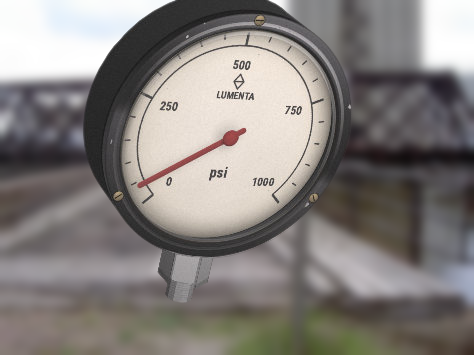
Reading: 50 psi
